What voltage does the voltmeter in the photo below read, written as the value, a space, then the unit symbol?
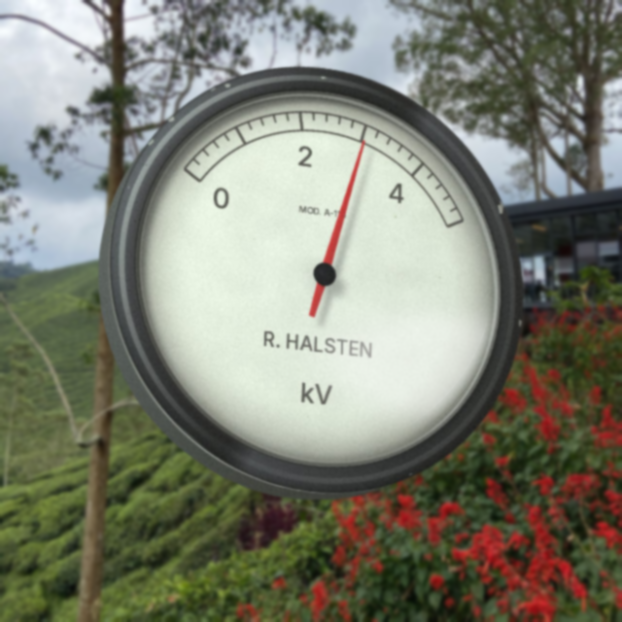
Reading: 3 kV
